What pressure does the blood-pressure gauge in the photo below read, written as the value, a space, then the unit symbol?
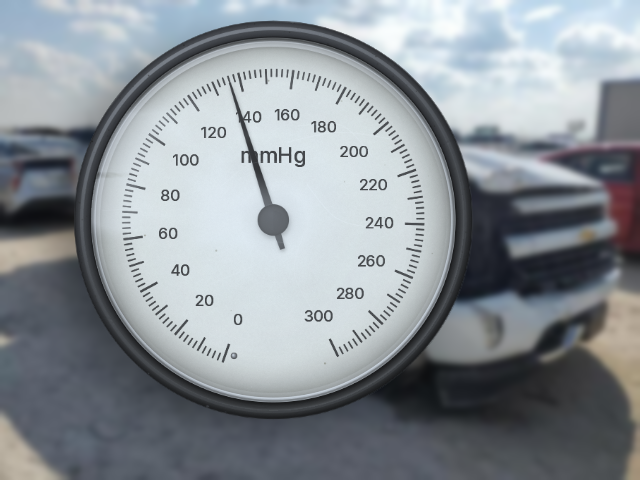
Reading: 136 mmHg
